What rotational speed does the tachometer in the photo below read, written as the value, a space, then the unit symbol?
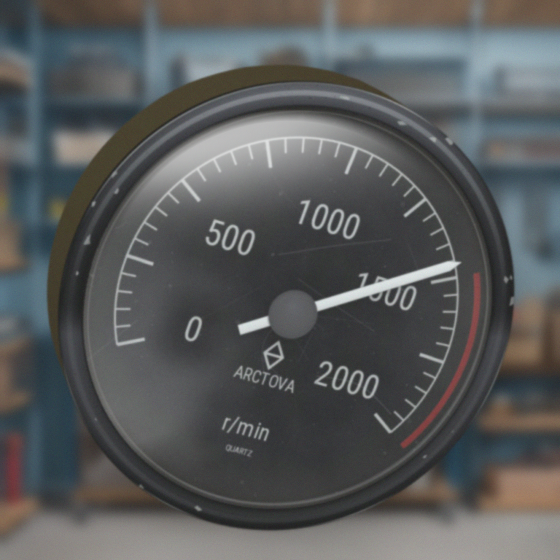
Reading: 1450 rpm
